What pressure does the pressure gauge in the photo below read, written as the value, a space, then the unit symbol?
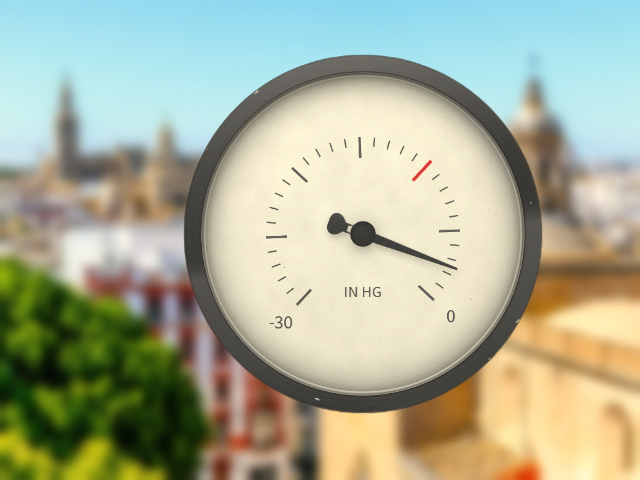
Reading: -2.5 inHg
